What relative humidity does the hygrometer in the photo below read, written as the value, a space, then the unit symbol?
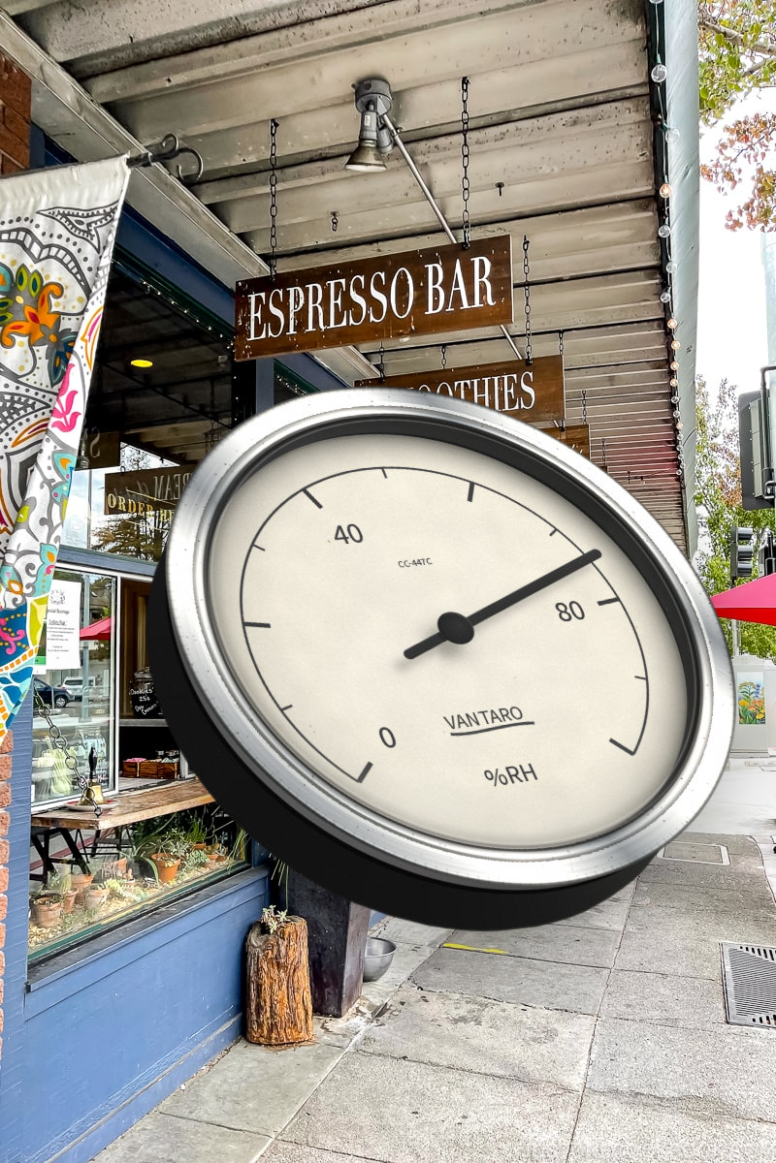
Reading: 75 %
